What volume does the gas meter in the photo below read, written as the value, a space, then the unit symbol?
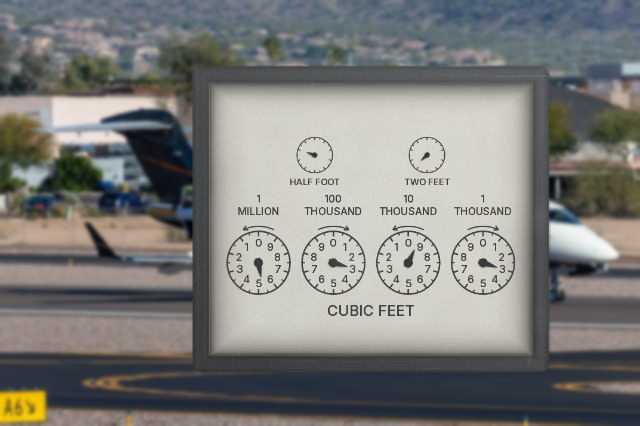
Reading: 529300 ft³
